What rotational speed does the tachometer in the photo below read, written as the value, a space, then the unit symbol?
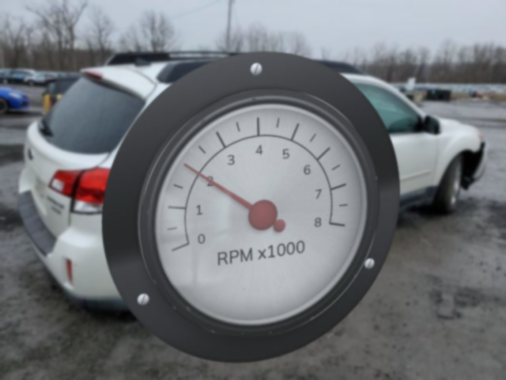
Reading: 2000 rpm
